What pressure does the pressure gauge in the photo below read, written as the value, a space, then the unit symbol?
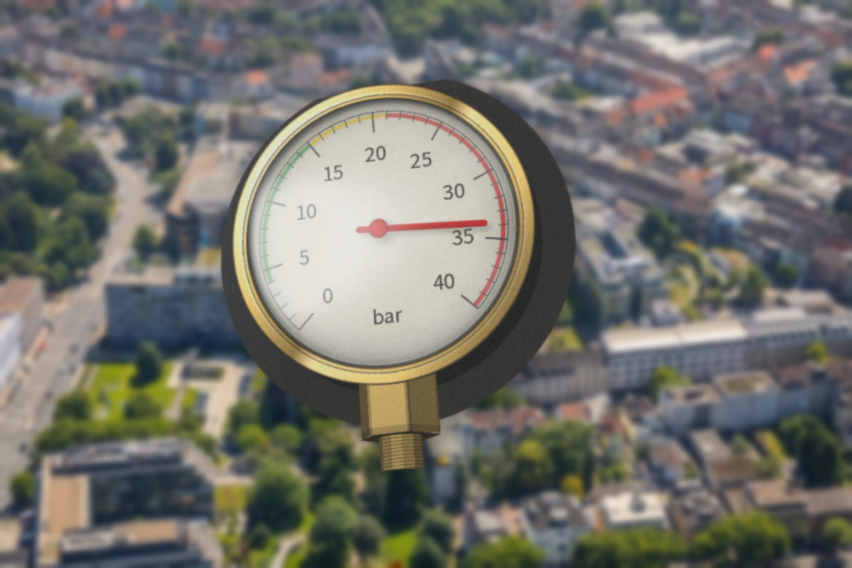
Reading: 34 bar
